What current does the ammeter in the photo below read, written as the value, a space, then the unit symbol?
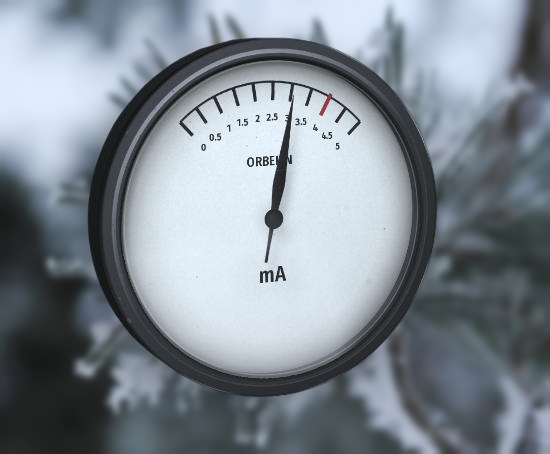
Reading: 3 mA
